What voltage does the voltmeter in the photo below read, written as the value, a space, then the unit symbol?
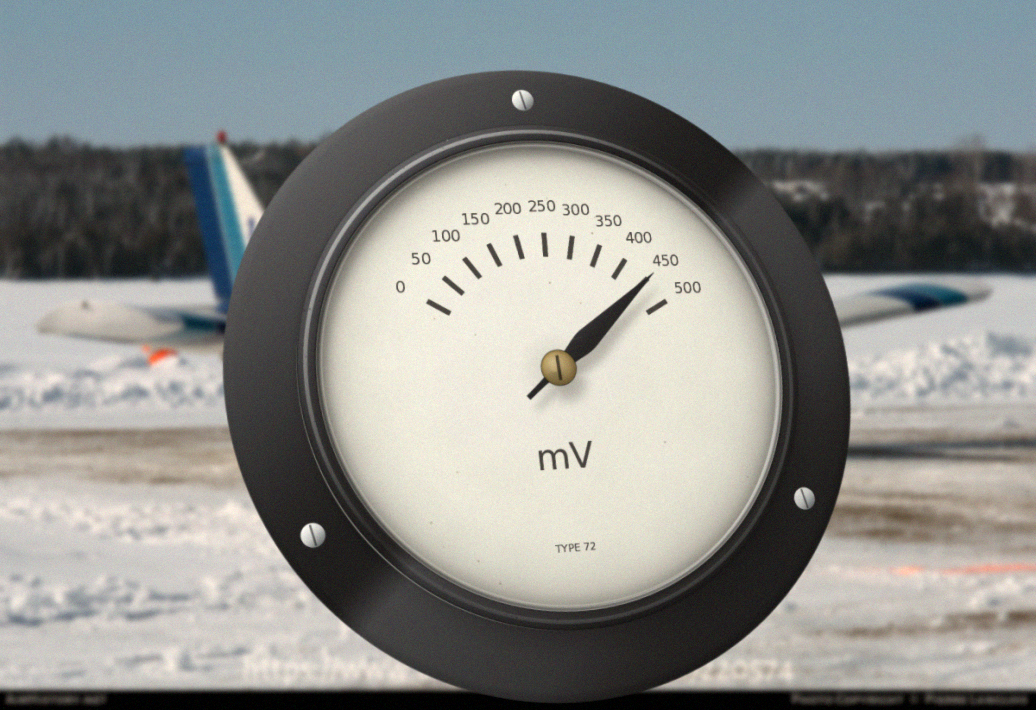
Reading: 450 mV
